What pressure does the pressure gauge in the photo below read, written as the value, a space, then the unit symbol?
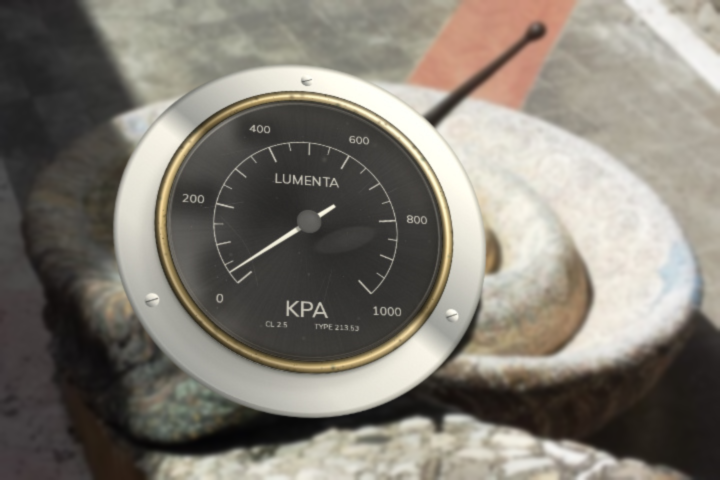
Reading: 25 kPa
